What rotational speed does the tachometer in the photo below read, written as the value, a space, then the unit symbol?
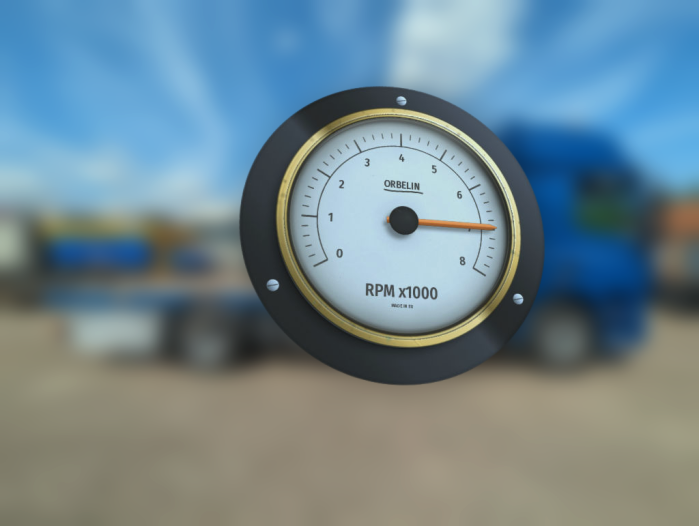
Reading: 7000 rpm
